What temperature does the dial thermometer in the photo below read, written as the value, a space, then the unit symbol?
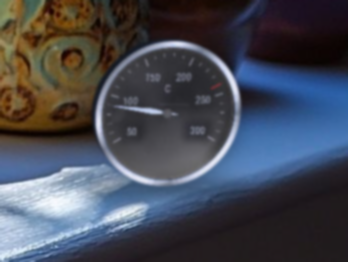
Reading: 90 °C
